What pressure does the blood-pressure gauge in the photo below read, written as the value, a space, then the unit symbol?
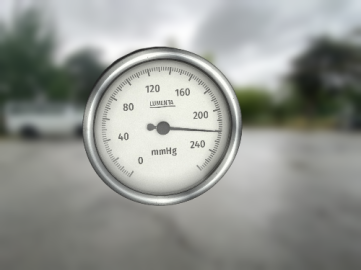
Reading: 220 mmHg
